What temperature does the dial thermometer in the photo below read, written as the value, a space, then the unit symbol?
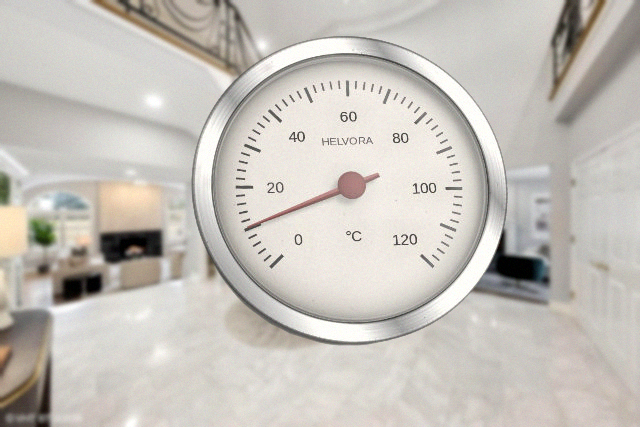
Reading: 10 °C
